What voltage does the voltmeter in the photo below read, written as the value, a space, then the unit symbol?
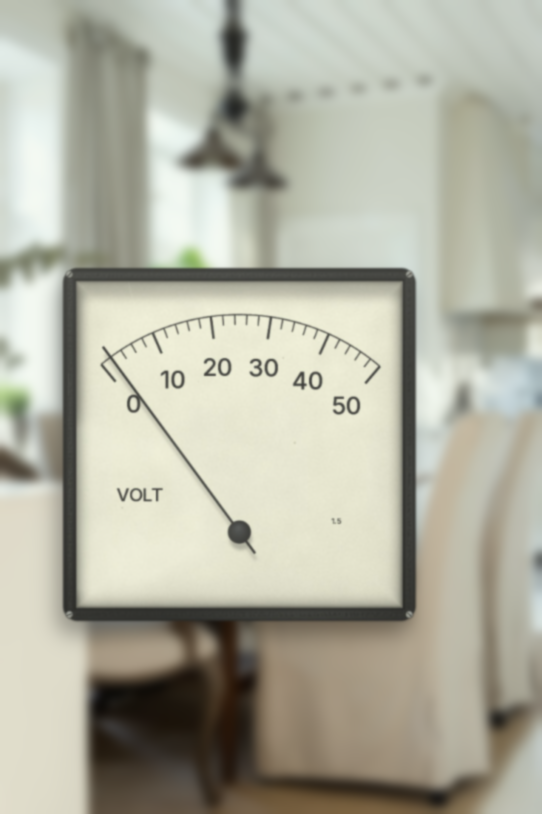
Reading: 2 V
